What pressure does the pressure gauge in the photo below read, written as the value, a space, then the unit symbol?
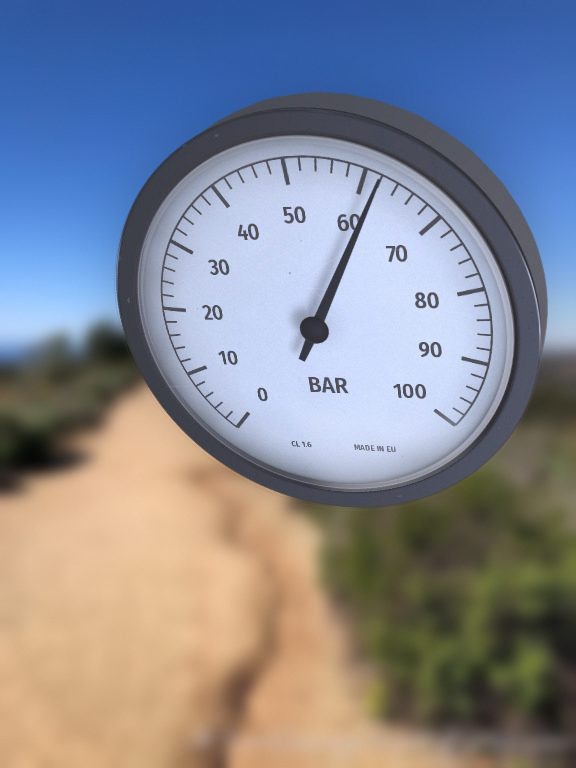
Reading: 62 bar
